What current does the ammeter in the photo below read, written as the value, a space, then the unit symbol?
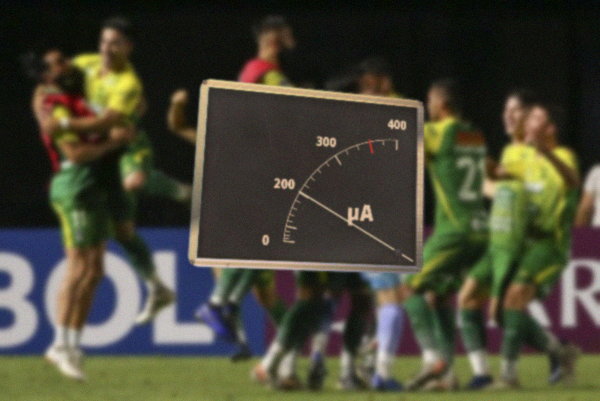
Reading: 200 µA
